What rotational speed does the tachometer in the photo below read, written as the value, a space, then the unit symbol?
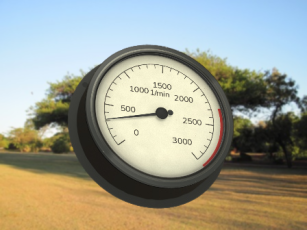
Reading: 300 rpm
